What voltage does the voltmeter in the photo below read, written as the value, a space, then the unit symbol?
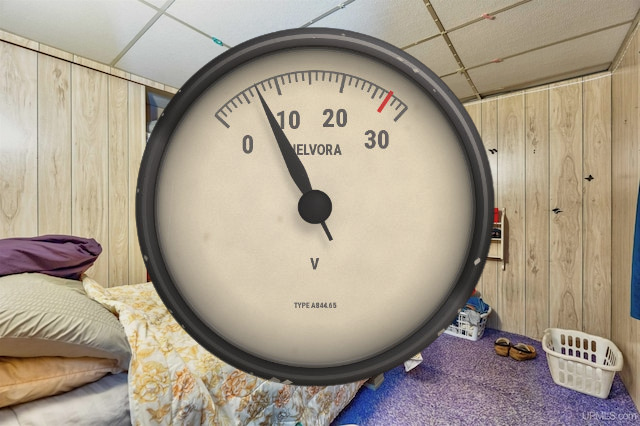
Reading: 7 V
